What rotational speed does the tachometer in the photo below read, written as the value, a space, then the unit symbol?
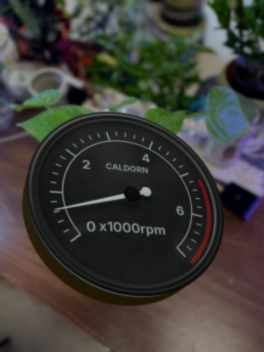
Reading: 600 rpm
